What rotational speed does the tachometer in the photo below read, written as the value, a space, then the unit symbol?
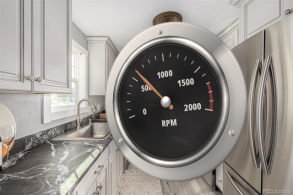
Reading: 600 rpm
